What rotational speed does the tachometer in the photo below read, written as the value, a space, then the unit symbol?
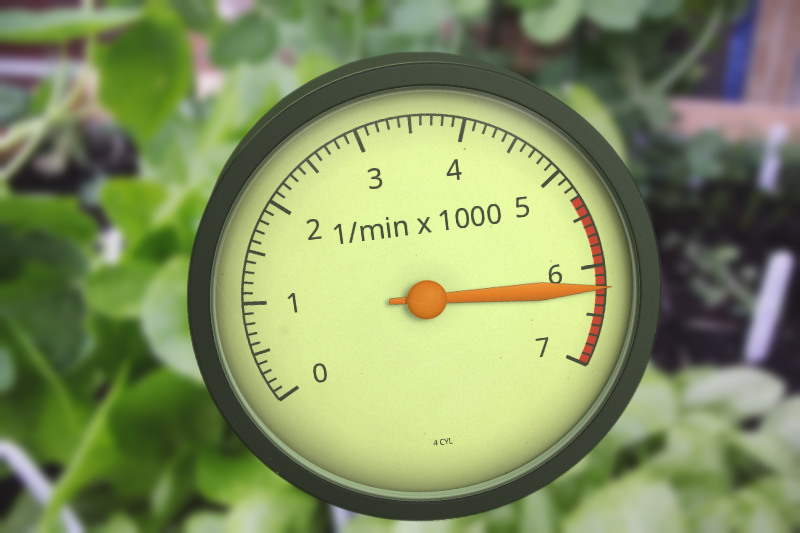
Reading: 6200 rpm
